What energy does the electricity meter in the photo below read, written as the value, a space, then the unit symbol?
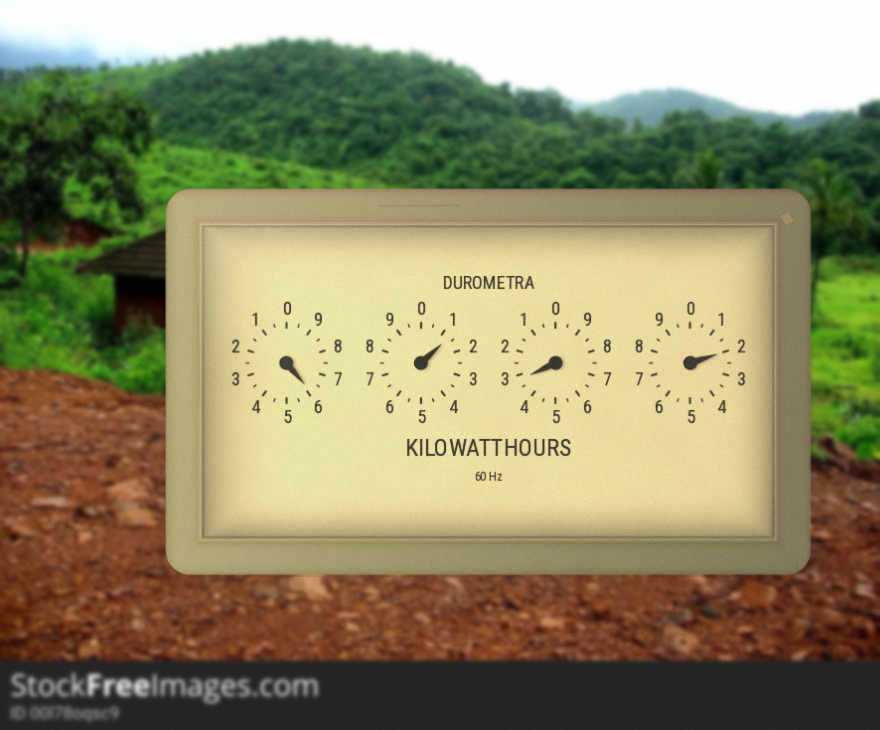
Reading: 6132 kWh
